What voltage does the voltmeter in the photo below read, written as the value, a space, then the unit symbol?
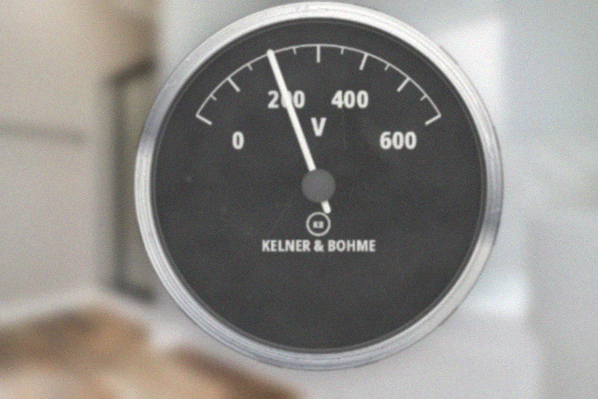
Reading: 200 V
